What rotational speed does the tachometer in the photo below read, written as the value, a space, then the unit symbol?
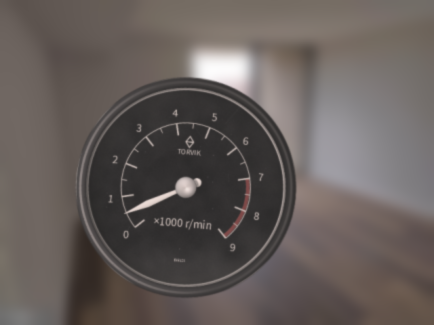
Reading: 500 rpm
